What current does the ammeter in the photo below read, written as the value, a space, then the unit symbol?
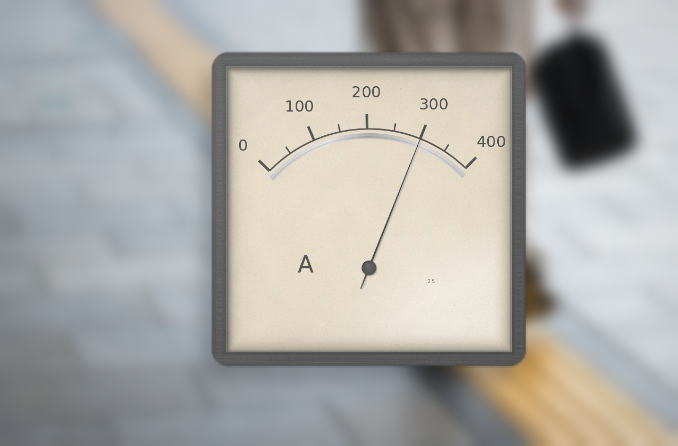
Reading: 300 A
